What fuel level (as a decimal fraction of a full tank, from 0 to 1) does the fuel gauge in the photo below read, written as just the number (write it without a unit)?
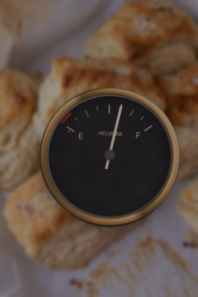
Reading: 0.625
